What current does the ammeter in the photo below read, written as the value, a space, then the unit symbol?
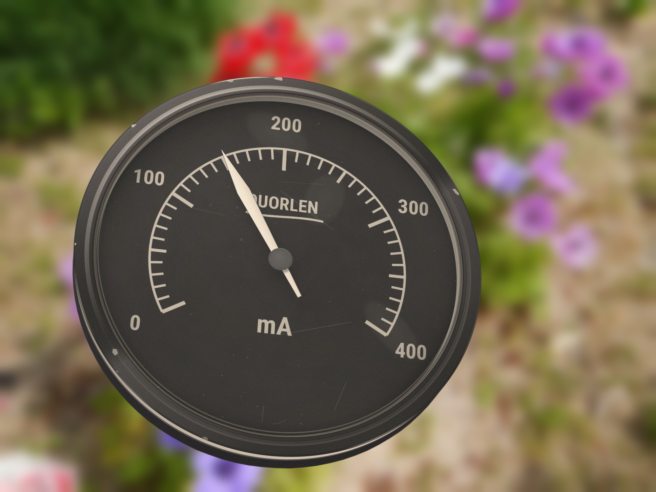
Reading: 150 mA
